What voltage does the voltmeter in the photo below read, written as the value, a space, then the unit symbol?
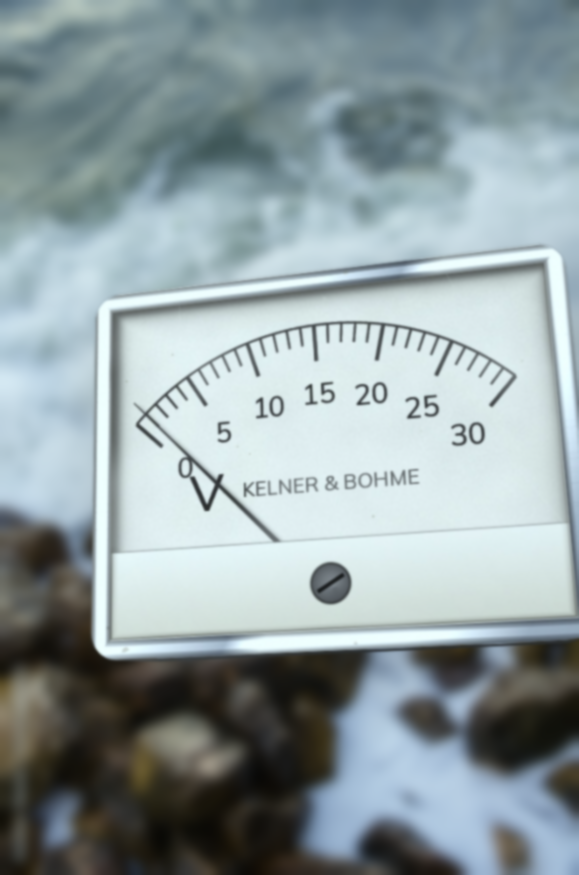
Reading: 1 V
